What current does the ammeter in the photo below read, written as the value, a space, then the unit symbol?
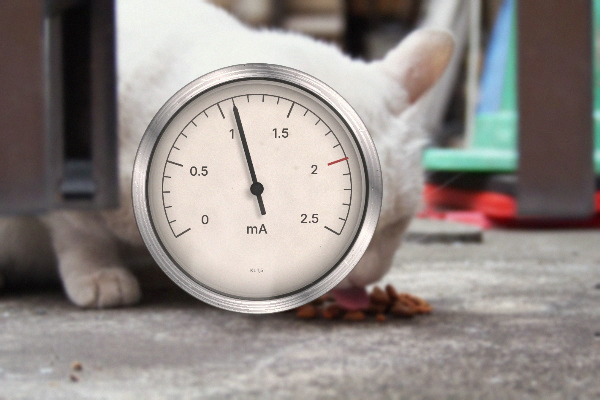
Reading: 1.1 mA
